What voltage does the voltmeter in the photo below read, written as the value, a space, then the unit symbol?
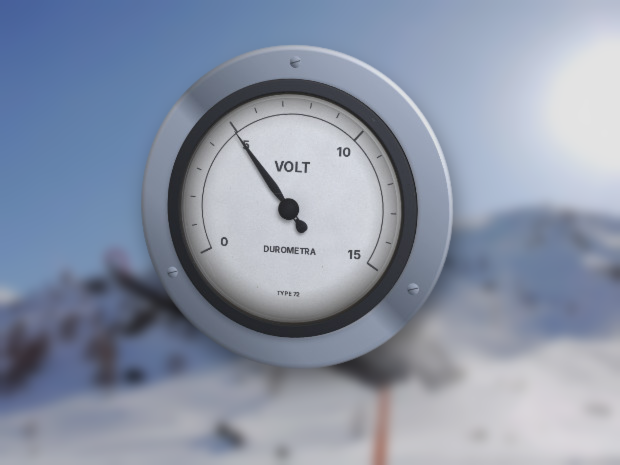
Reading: 5 V
